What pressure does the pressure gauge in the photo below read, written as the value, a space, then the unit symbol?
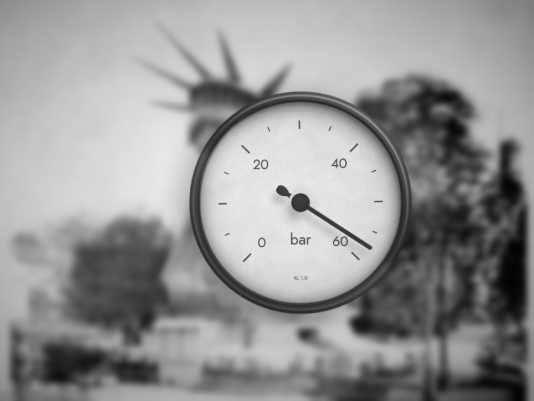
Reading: 57.5 bar
